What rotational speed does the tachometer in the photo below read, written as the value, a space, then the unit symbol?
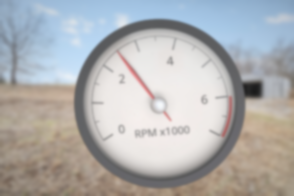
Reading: 2500 rpm
